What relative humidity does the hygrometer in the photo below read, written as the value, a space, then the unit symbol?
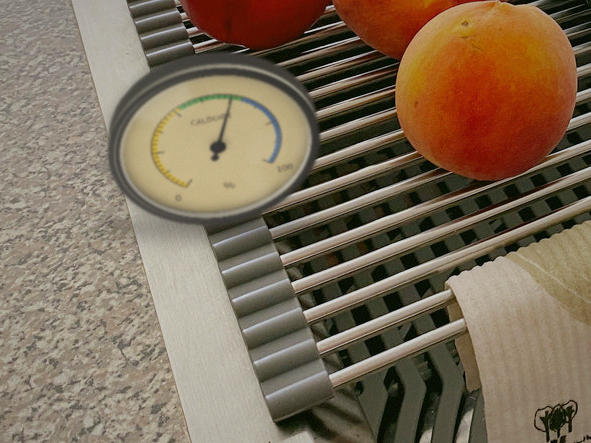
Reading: 60 %
